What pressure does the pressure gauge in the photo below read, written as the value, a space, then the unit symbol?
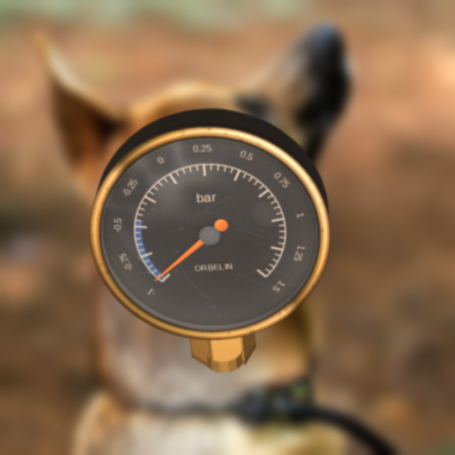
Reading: -0.95 bar
